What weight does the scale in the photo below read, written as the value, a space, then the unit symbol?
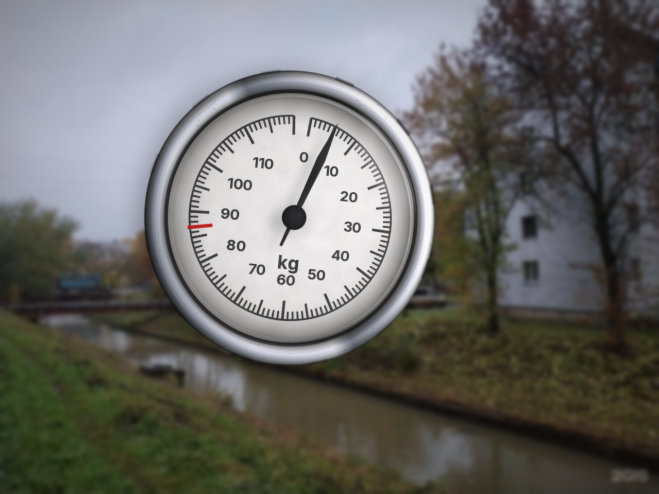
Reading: 5 kg
